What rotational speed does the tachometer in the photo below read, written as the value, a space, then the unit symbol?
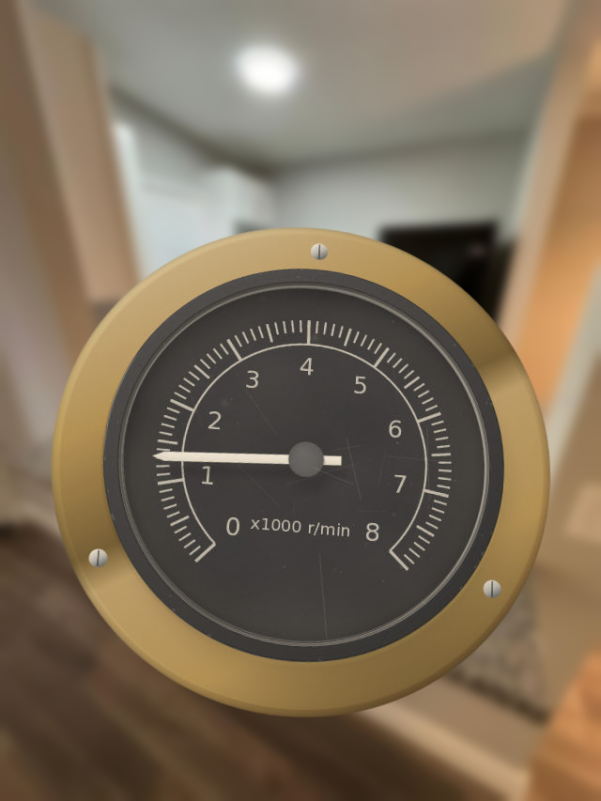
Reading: 1300 rpm
